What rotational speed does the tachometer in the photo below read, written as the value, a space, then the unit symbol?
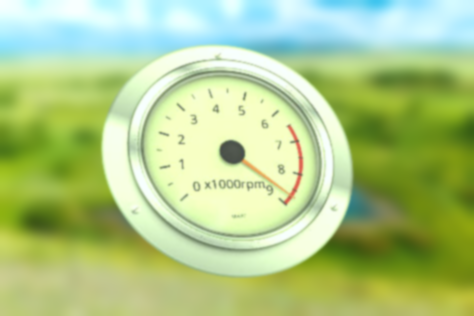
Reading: 8750 rpm
